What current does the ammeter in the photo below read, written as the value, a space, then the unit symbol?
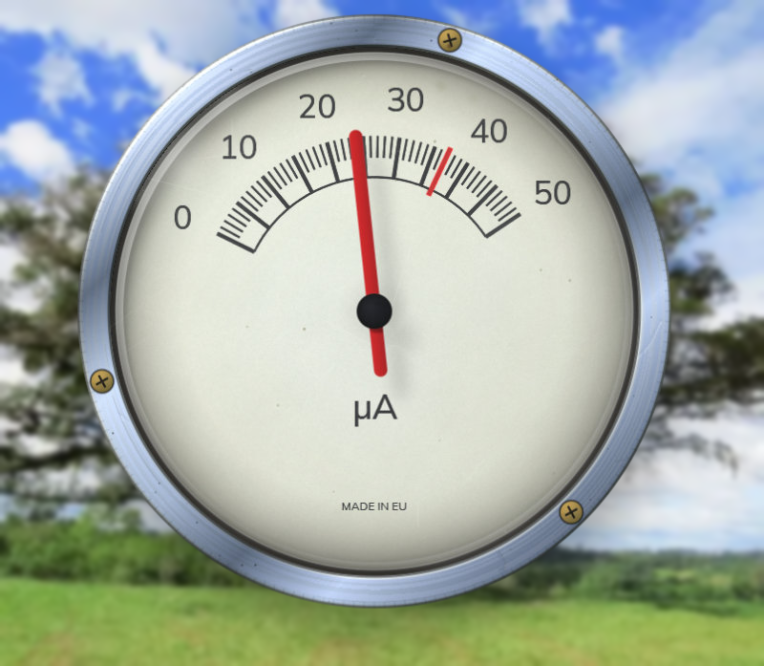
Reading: 24 µA
